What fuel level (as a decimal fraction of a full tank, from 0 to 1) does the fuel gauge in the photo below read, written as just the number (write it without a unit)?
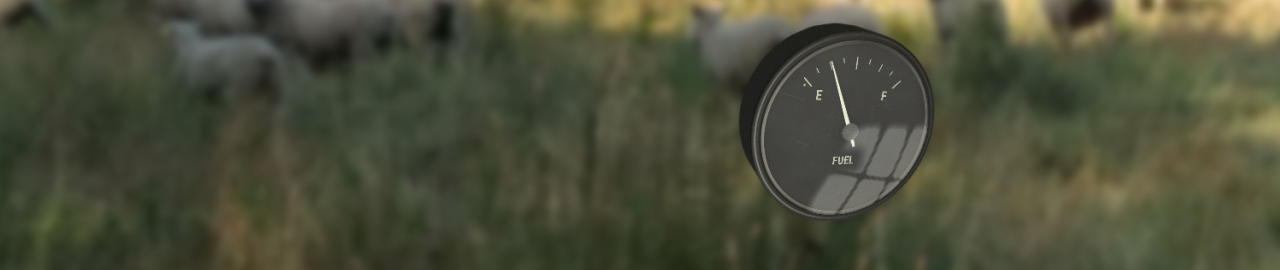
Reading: 0.25
